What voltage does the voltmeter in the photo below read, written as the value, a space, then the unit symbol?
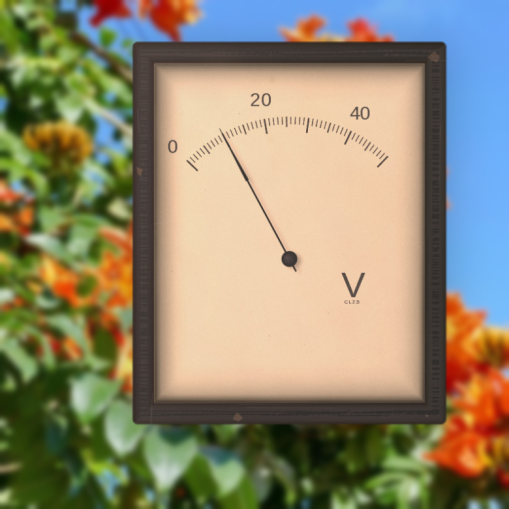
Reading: 10 V
